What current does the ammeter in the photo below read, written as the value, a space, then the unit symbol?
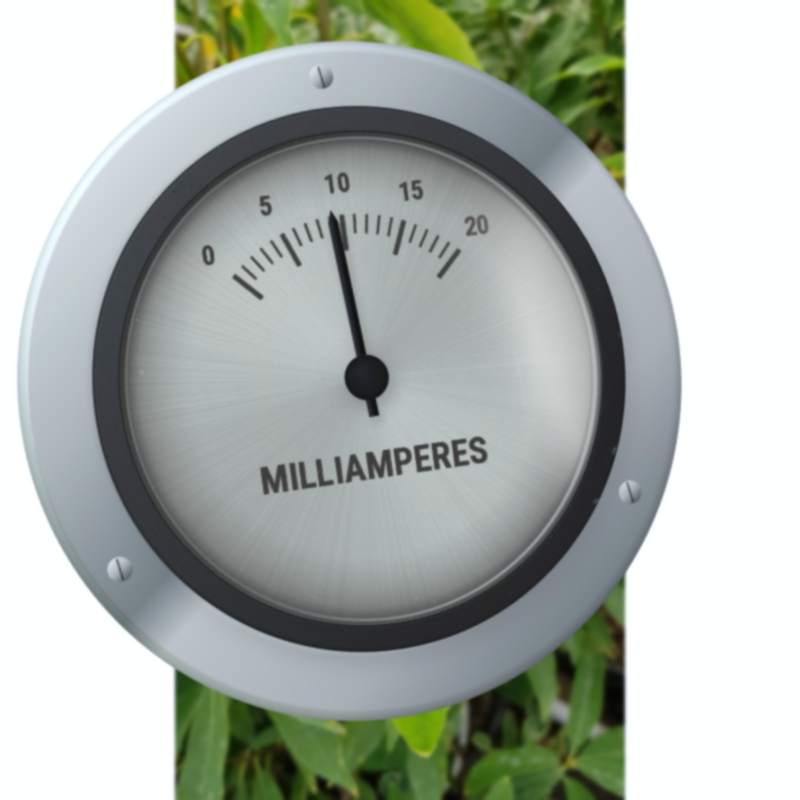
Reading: 9 mA
